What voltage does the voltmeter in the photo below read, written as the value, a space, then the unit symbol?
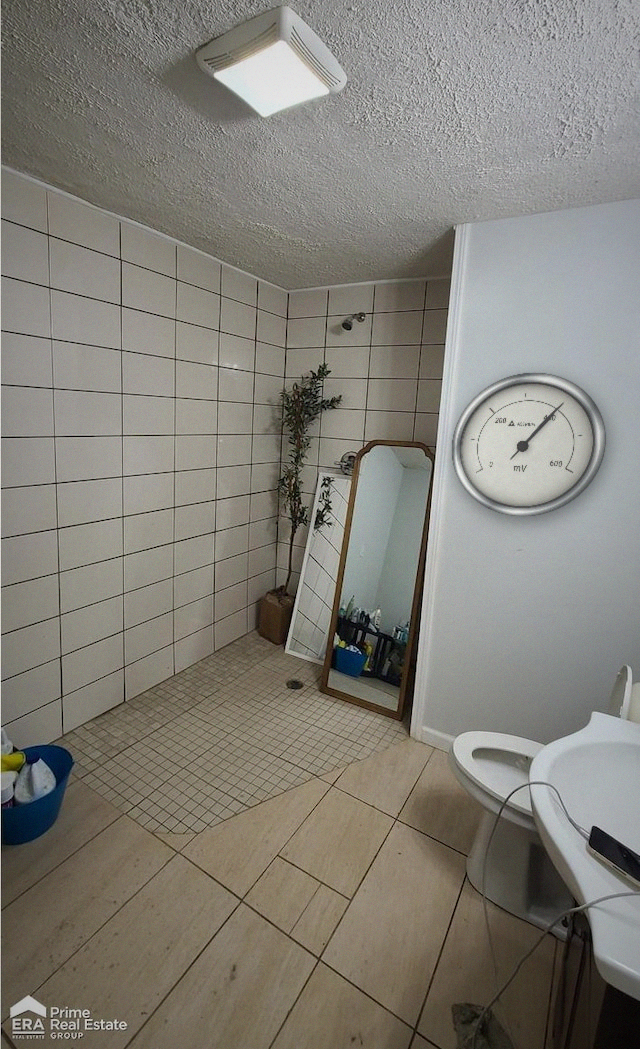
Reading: 400 mV
